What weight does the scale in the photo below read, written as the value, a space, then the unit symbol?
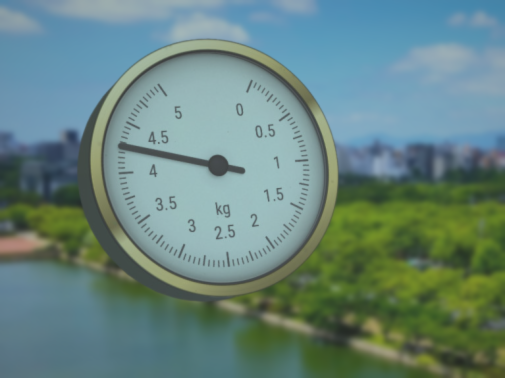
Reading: 4.25 kg
